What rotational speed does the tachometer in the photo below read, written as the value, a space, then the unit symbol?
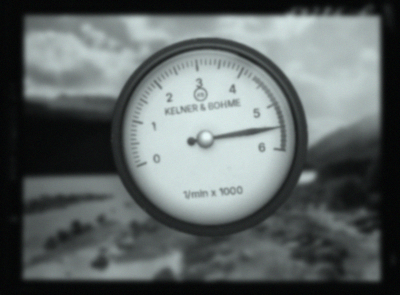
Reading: 5500 rpm
